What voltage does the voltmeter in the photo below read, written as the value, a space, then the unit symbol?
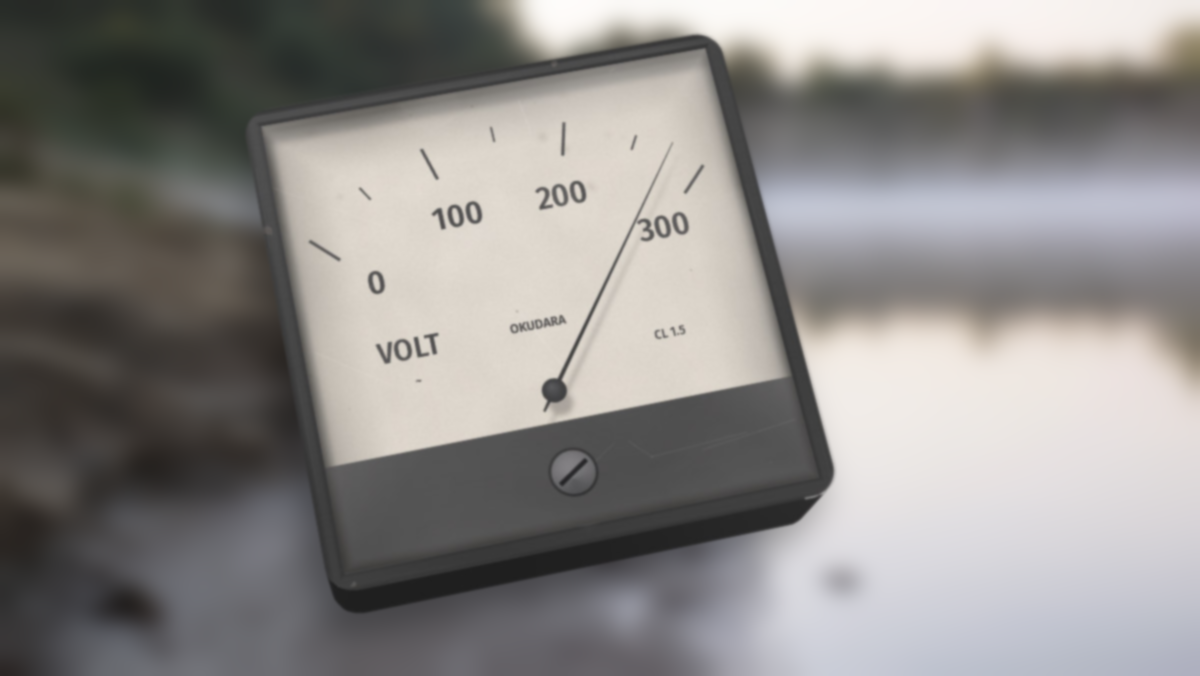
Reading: 275 V
